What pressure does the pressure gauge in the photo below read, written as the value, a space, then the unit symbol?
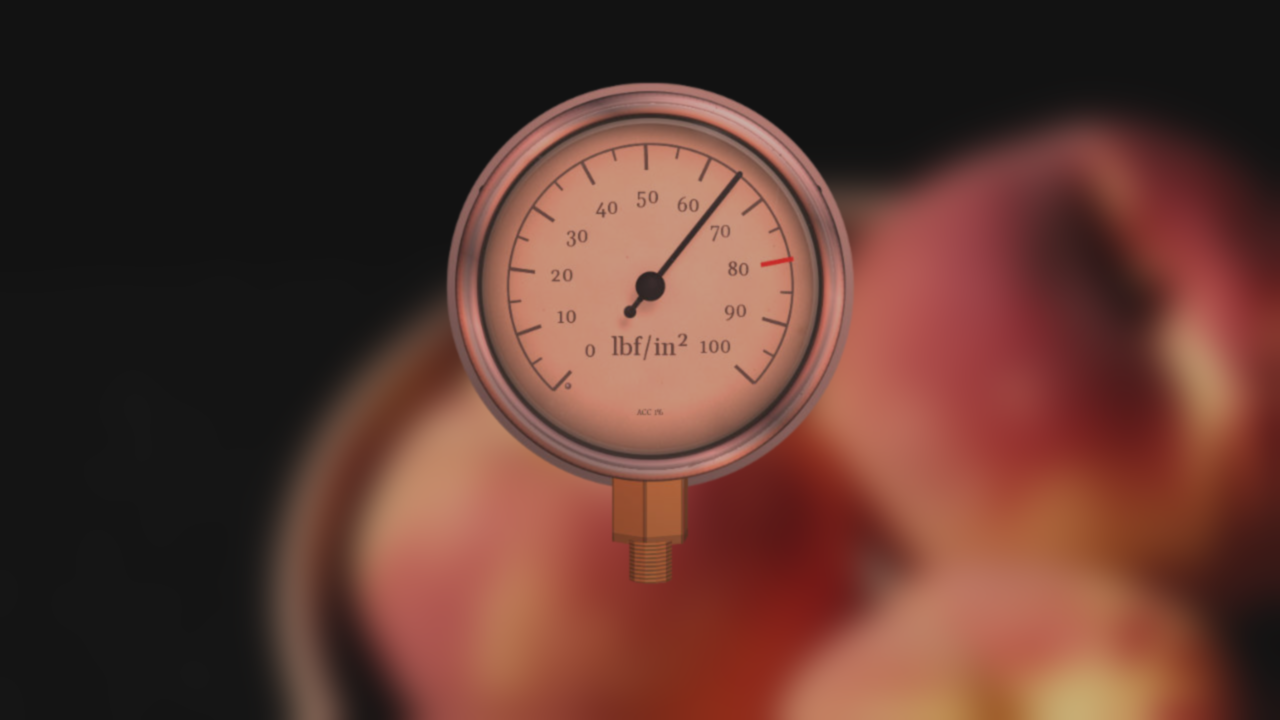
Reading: 65 psi
